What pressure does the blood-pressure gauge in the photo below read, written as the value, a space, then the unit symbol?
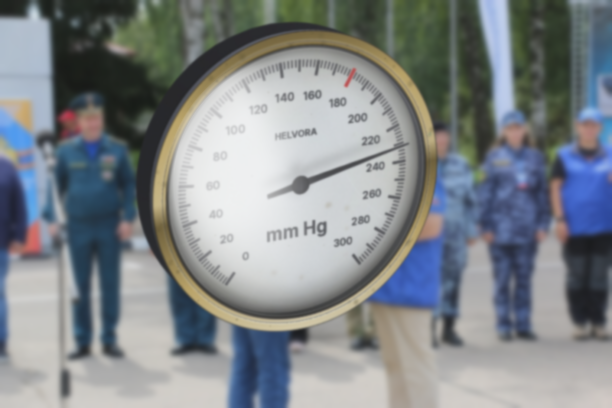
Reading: 230 mmHg
